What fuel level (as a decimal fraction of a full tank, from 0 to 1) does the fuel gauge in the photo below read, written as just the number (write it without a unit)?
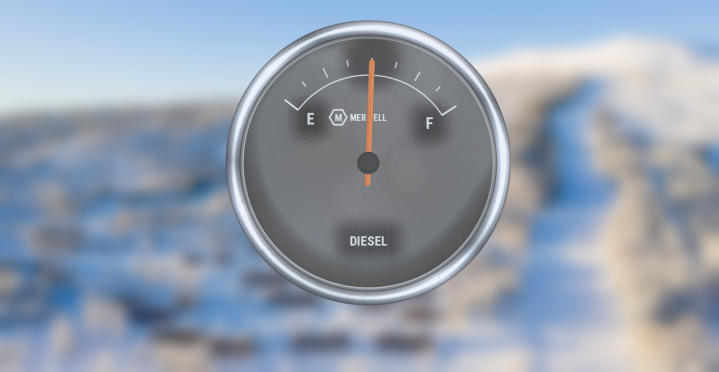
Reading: 0.5
